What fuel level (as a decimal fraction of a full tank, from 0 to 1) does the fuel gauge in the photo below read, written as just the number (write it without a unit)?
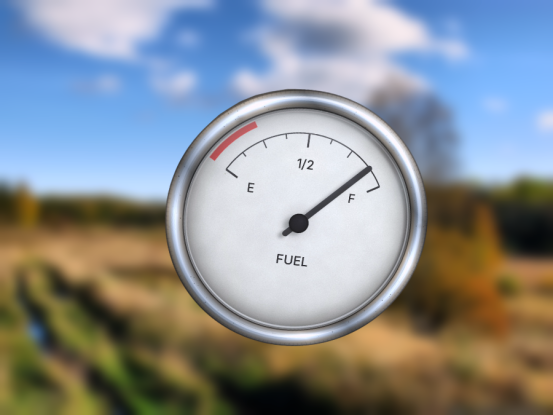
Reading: 0.875
